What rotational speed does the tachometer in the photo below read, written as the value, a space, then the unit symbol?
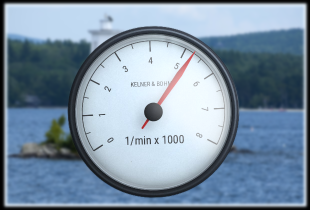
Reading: 5250 rpm
